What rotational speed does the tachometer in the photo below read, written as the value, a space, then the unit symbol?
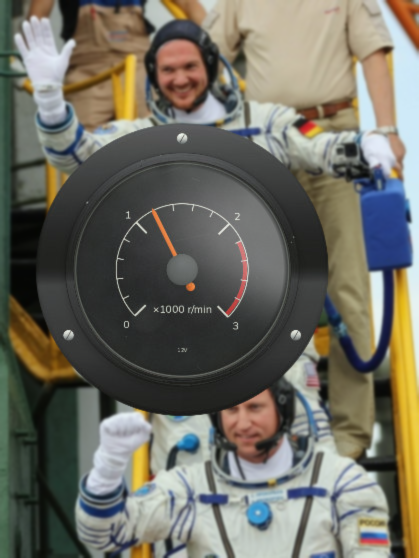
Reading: 1200 rpm
